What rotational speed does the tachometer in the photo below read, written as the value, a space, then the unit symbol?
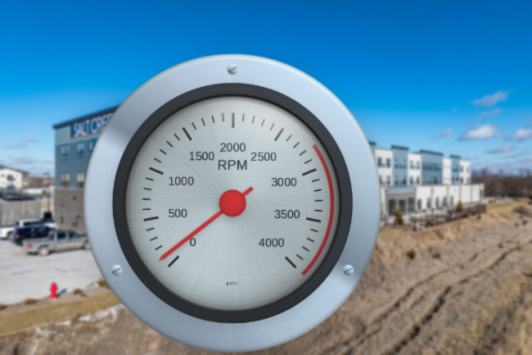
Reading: 100 rpm
